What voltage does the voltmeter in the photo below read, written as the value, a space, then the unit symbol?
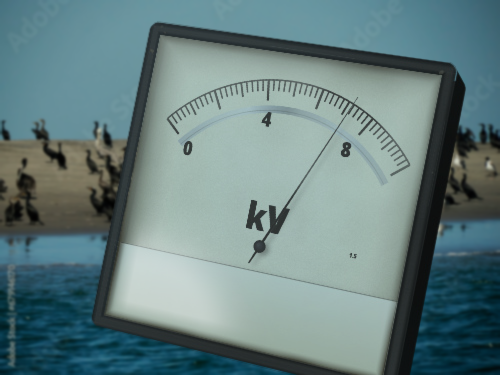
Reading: 7.2 kV
